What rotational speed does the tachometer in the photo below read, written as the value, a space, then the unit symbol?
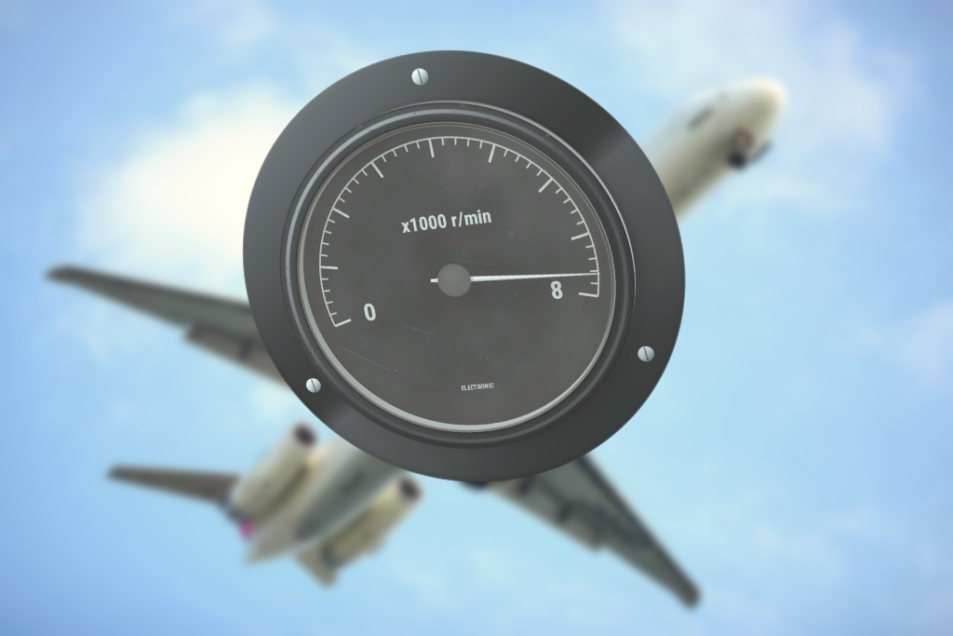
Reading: 7600 rpm
